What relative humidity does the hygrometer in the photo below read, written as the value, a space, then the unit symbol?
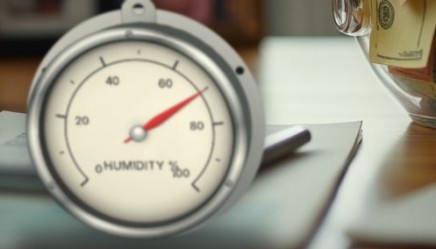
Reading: 70 %
